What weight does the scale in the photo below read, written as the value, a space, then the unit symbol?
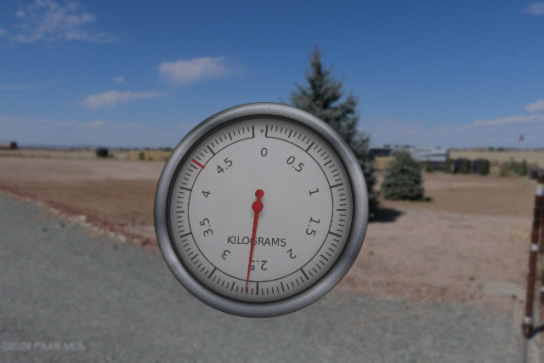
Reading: 2.6 kg
